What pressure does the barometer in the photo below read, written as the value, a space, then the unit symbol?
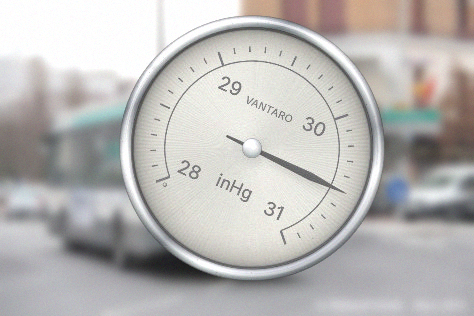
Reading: 30.5 inHg
